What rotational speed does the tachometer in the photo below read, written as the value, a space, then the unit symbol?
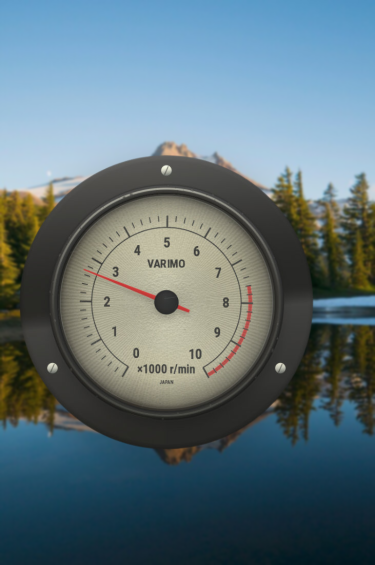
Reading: 2700 rpm
